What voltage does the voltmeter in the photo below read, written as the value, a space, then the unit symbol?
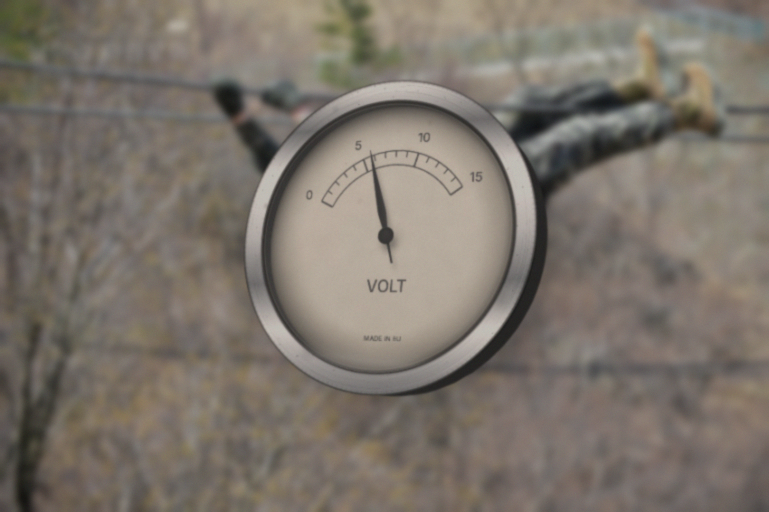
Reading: 6 V
